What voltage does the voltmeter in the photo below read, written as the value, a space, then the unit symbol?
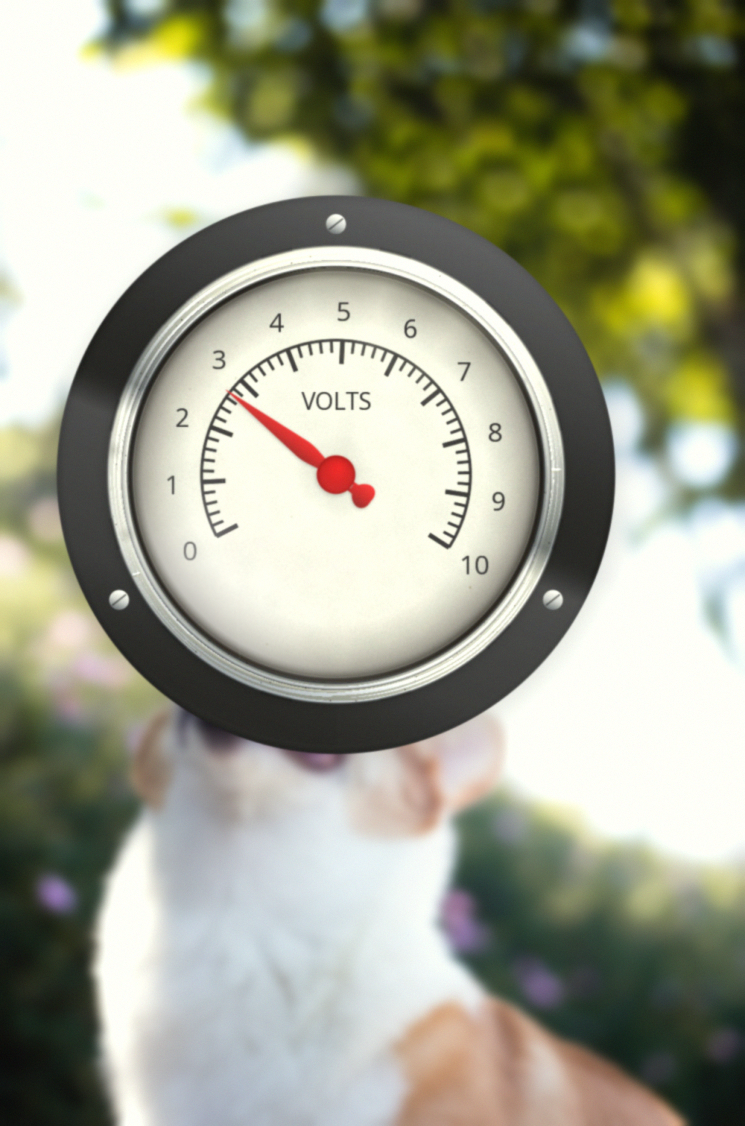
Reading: 2.7 V
